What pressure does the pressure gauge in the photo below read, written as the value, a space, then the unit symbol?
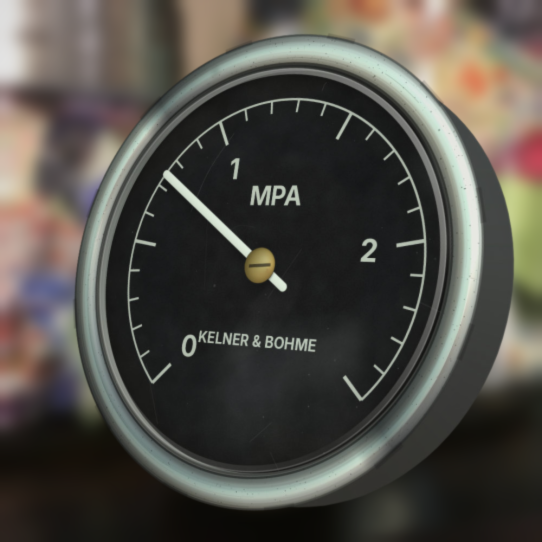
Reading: 0.75 MPa
